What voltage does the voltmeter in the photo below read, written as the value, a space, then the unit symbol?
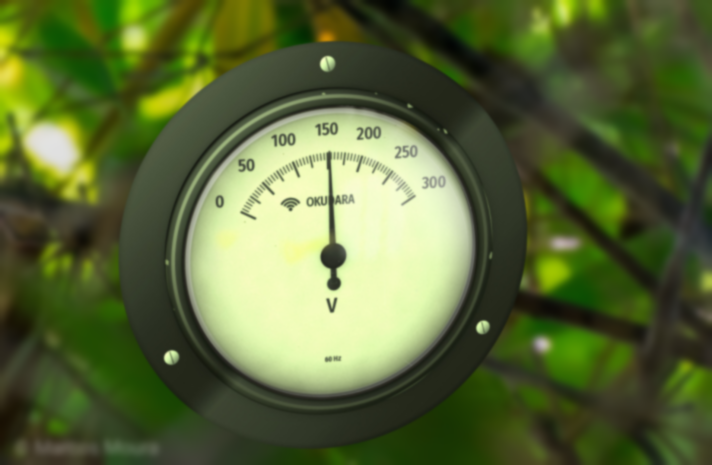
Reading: 150 V
